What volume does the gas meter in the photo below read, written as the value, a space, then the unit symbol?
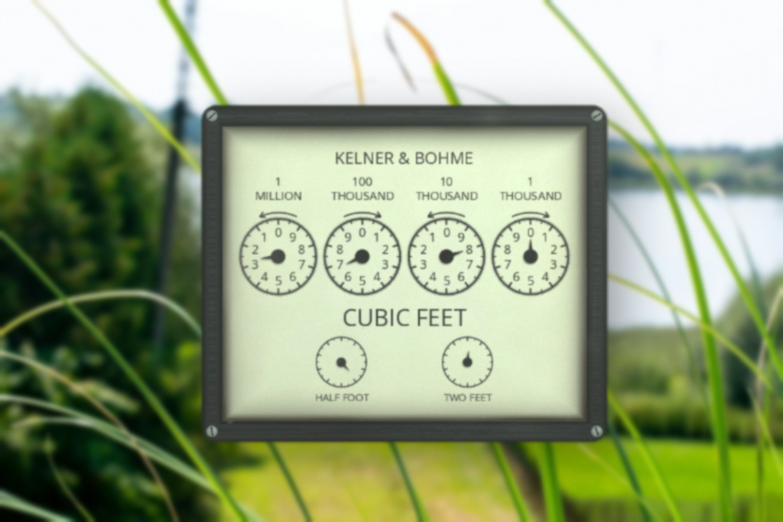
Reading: 268000 ft³
